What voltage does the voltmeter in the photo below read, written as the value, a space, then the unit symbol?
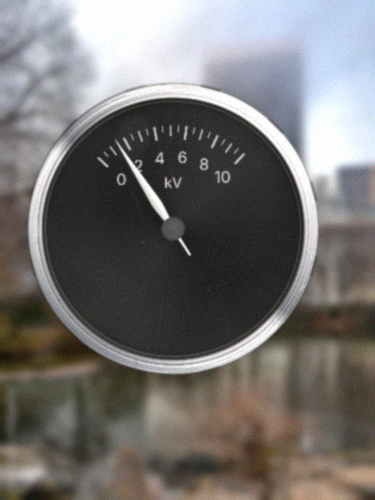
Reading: 1.5 kV
